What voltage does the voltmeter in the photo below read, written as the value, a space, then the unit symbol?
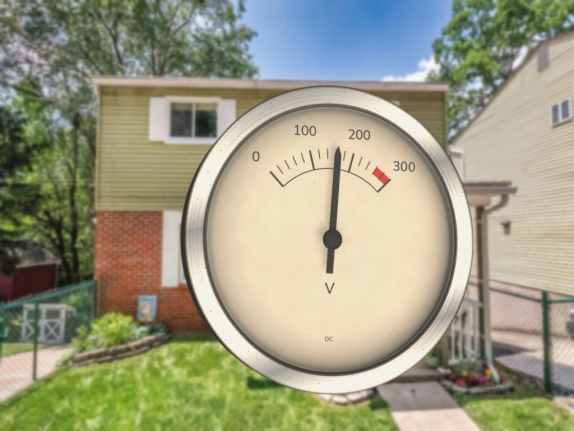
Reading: 160 V
